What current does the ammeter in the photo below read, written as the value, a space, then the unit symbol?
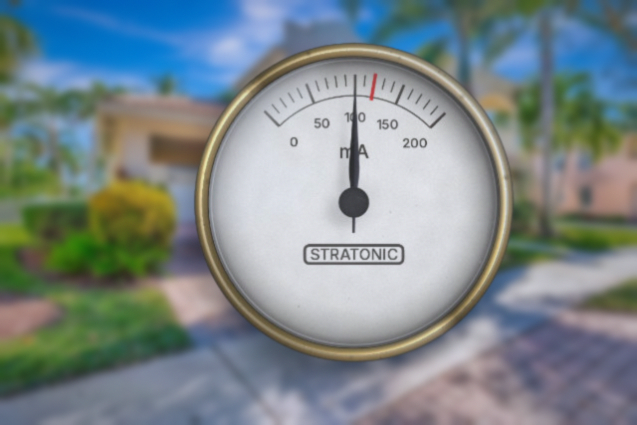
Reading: 100 mA
